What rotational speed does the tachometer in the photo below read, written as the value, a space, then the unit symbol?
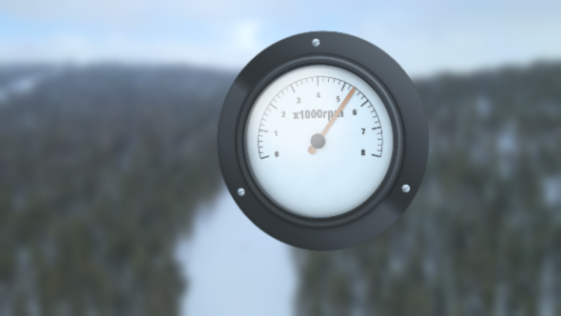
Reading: 5400 rpm
